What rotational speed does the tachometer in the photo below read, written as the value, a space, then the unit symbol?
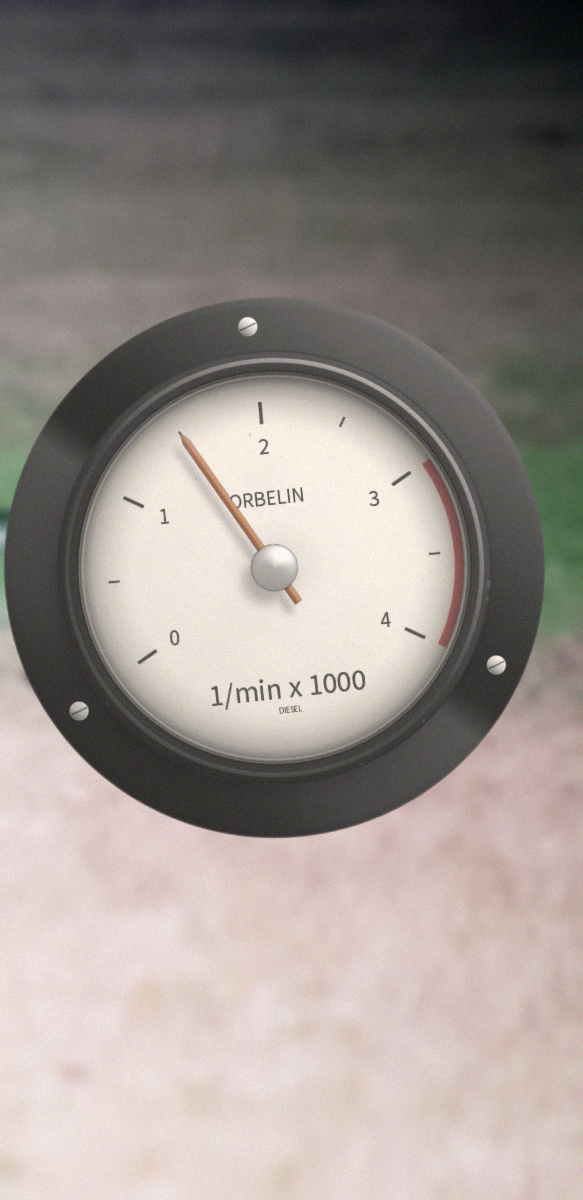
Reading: 1500 rpm
